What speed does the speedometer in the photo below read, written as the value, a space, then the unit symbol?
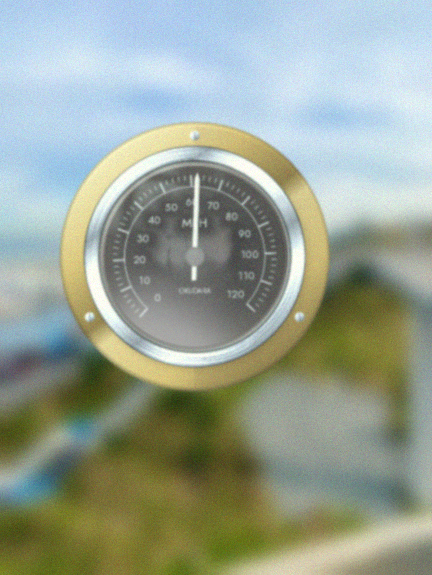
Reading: 62 mph
